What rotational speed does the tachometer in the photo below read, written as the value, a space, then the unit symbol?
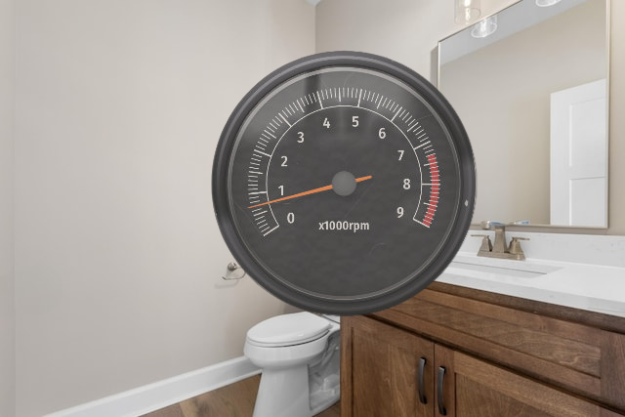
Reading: 700 rpm
